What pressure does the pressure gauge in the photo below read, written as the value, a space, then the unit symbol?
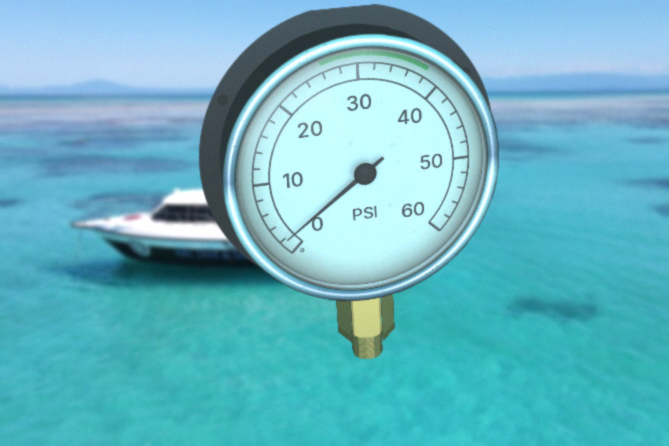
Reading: 2 psi
